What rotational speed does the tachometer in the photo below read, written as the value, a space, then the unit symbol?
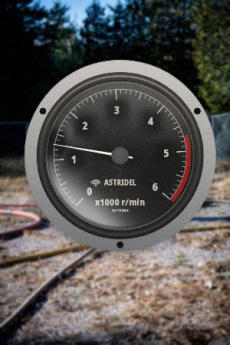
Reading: 1300 rpm
